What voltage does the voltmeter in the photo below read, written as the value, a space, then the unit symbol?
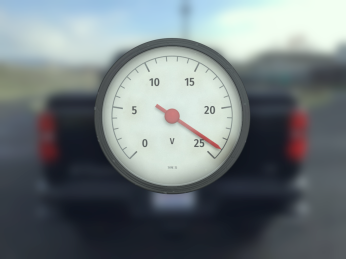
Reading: 24 V
